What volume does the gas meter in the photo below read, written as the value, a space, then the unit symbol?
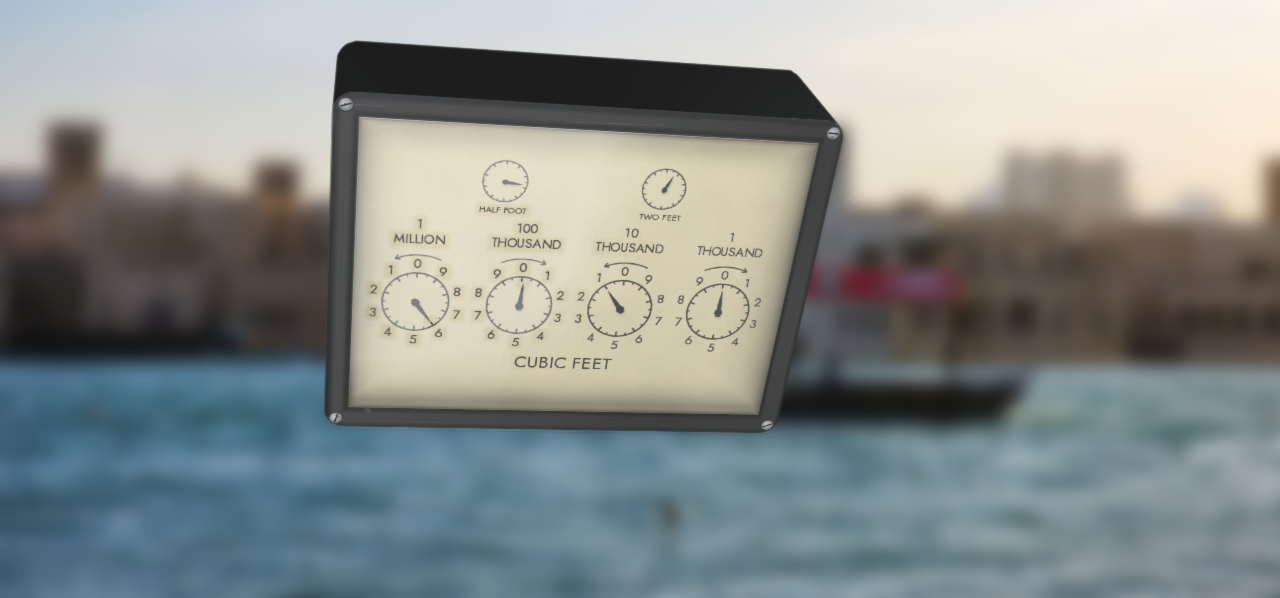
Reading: 601000 ft³
